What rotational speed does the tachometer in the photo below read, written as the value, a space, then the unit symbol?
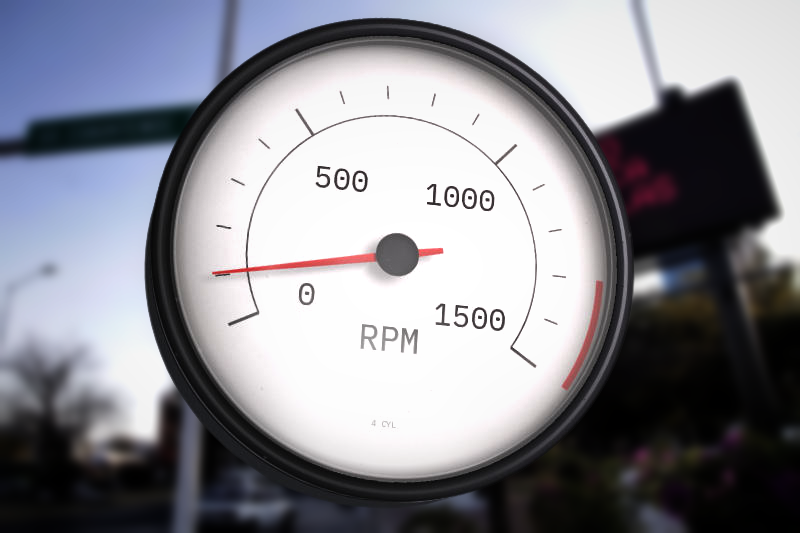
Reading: 100 rpm
